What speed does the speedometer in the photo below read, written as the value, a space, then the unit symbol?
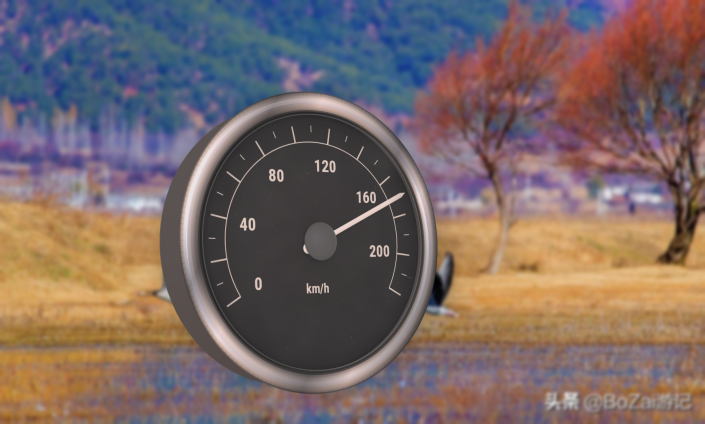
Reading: 170 km/h
